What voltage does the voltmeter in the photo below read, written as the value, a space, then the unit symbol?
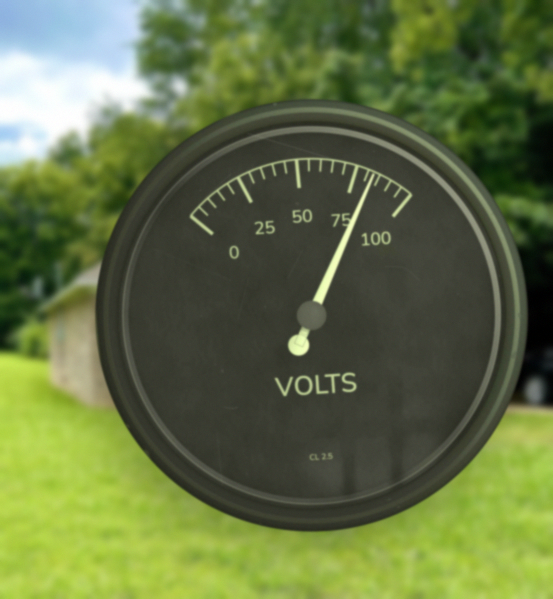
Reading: 82.5 V
